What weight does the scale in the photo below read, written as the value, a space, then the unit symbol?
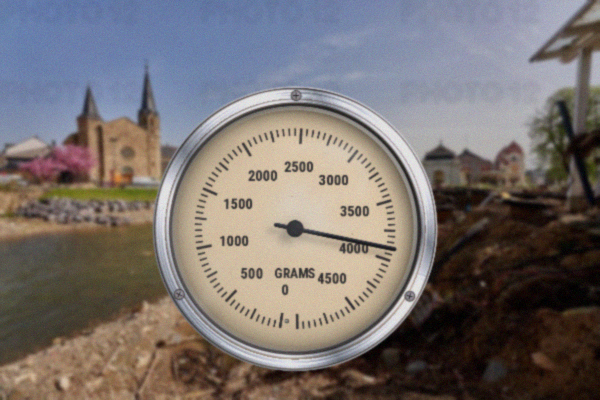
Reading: 3900 g
